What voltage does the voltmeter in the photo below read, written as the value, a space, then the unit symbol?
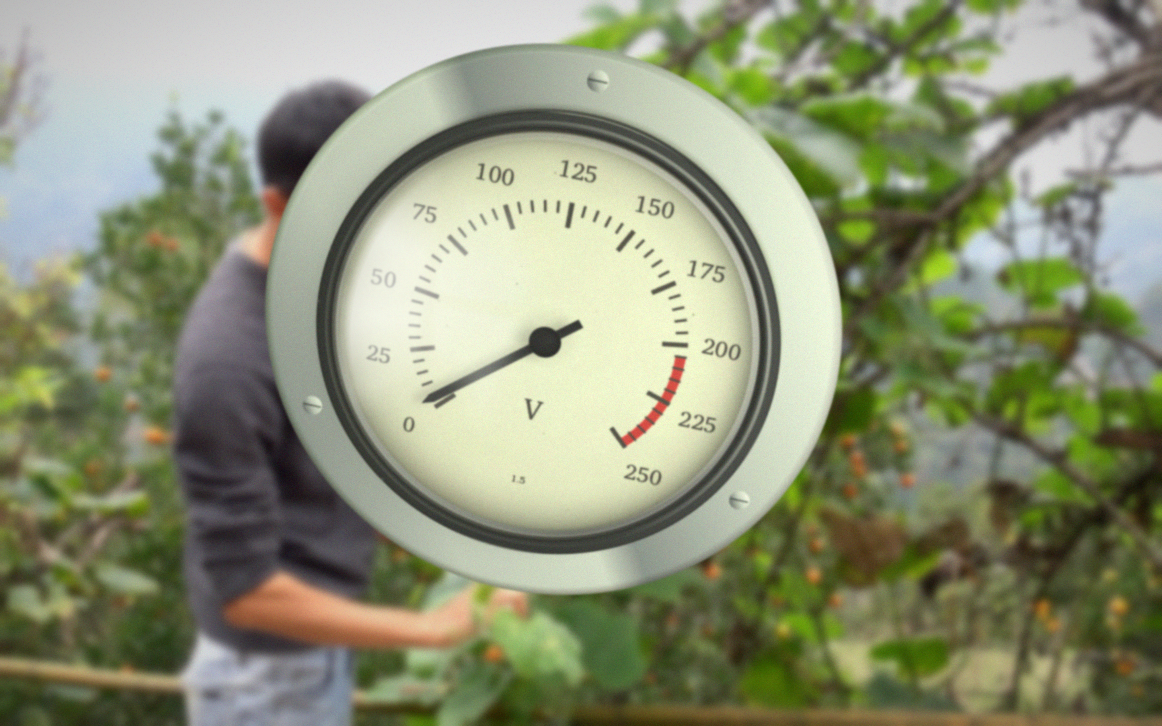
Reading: 5 V
